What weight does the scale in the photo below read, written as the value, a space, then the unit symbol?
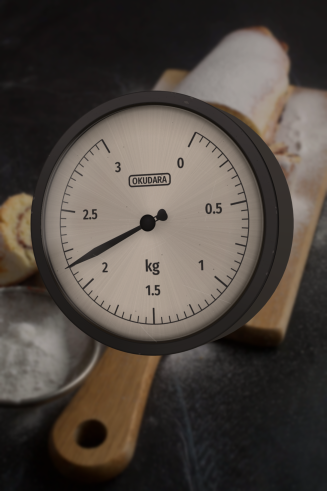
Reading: 2.15 kg
